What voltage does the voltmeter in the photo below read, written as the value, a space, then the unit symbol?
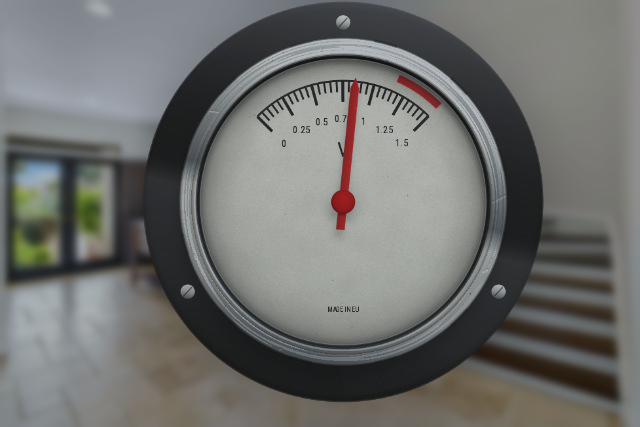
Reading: 0.85 V
